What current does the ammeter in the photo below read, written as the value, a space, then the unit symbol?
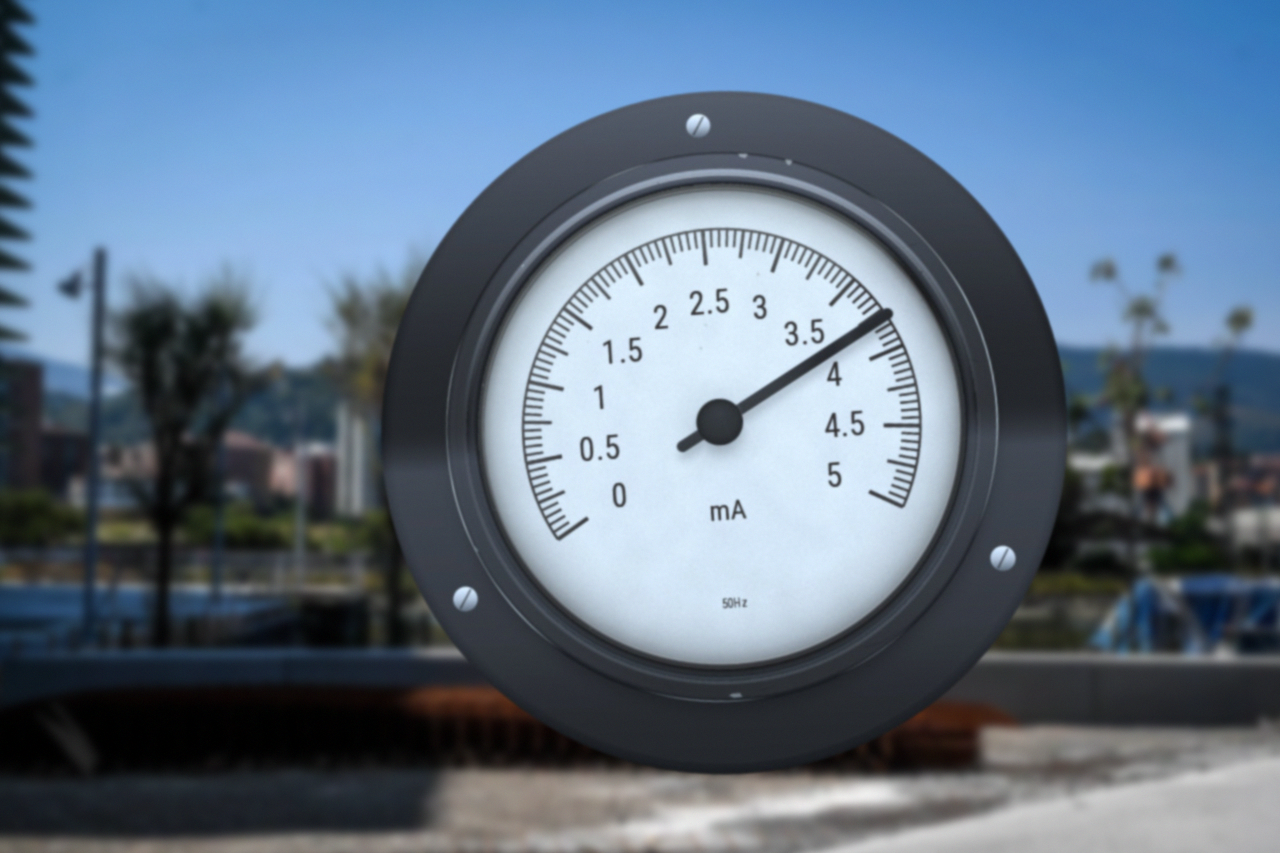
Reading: 3.8 mA
